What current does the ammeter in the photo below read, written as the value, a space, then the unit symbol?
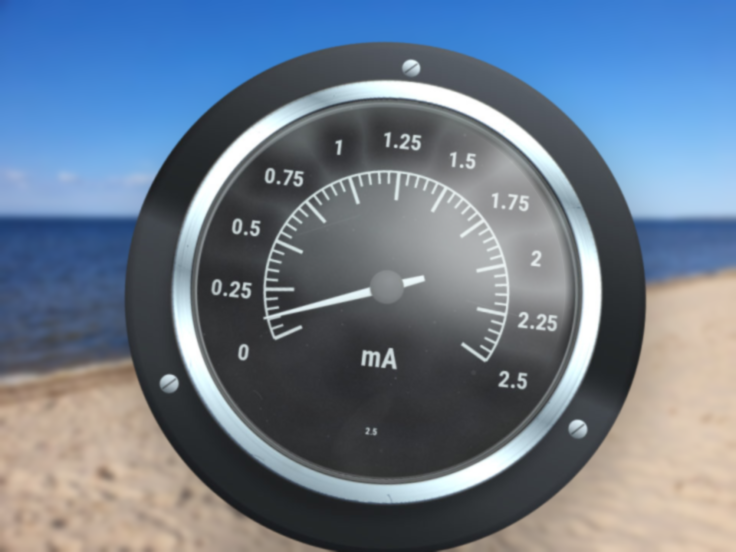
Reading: 0.1 mA
